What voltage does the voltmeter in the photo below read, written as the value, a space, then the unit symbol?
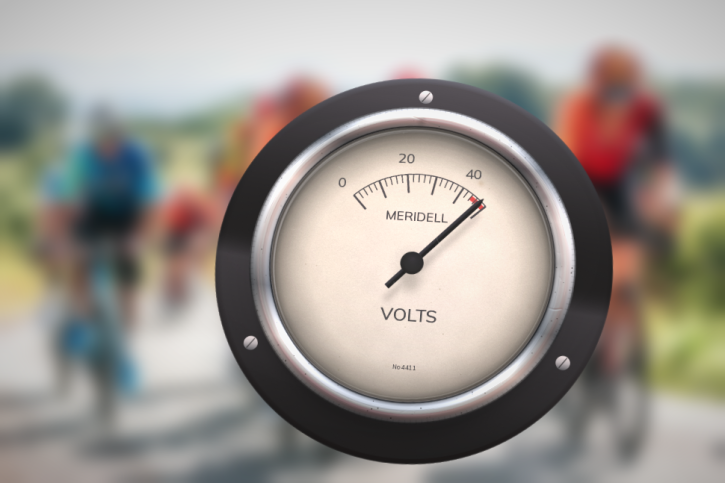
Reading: 48 V
